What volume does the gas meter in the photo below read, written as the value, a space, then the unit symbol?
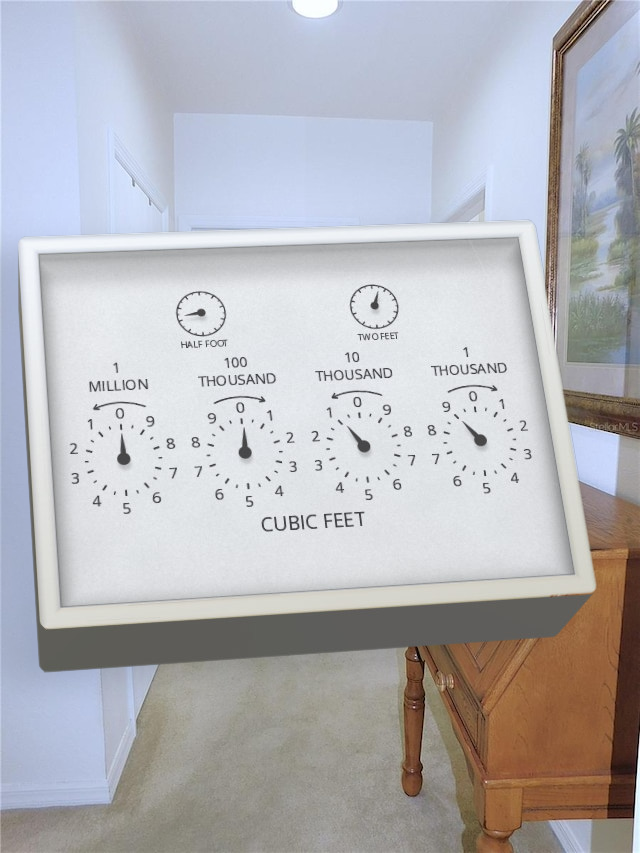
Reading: 900 ft³
